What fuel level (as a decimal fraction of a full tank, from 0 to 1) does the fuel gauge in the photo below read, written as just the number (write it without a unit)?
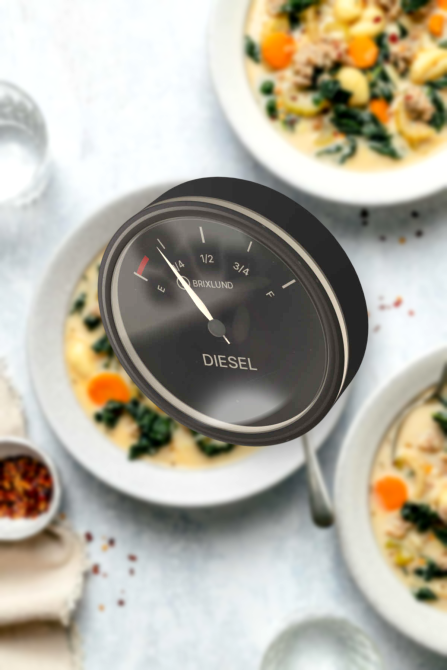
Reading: 0.25
